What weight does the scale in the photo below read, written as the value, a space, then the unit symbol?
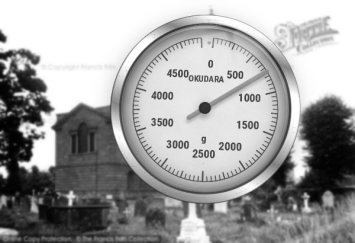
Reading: 750 g
